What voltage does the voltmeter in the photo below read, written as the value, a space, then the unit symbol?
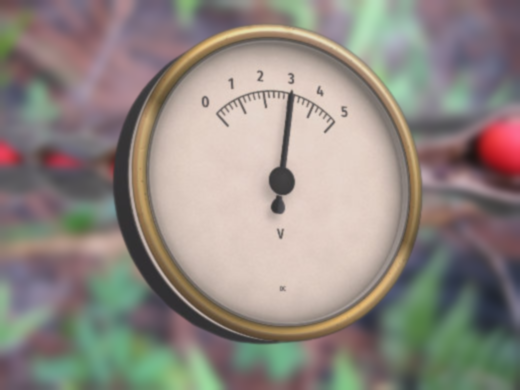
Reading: 3 V
